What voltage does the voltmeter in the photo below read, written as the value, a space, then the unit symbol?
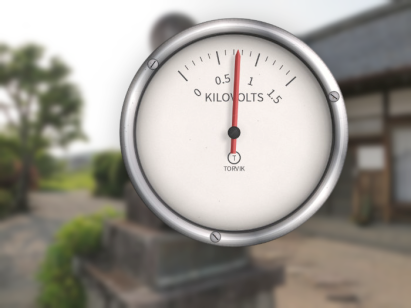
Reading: 0.75 kV
